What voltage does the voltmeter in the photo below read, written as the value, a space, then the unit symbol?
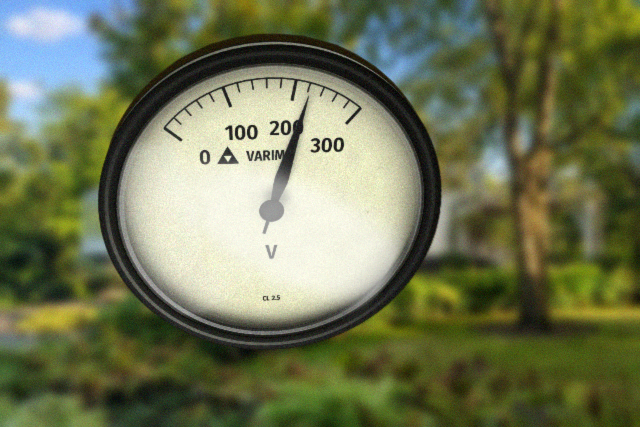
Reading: 220 V
